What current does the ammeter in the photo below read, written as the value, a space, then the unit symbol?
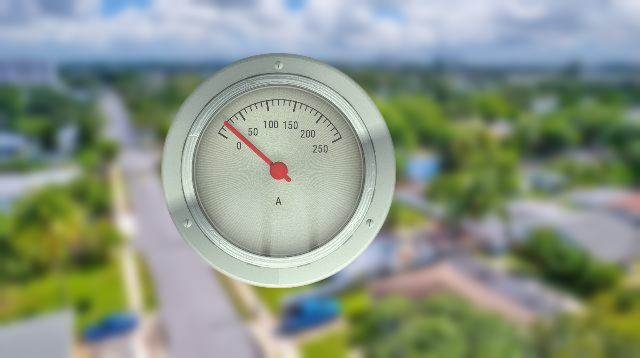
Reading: 20 A
